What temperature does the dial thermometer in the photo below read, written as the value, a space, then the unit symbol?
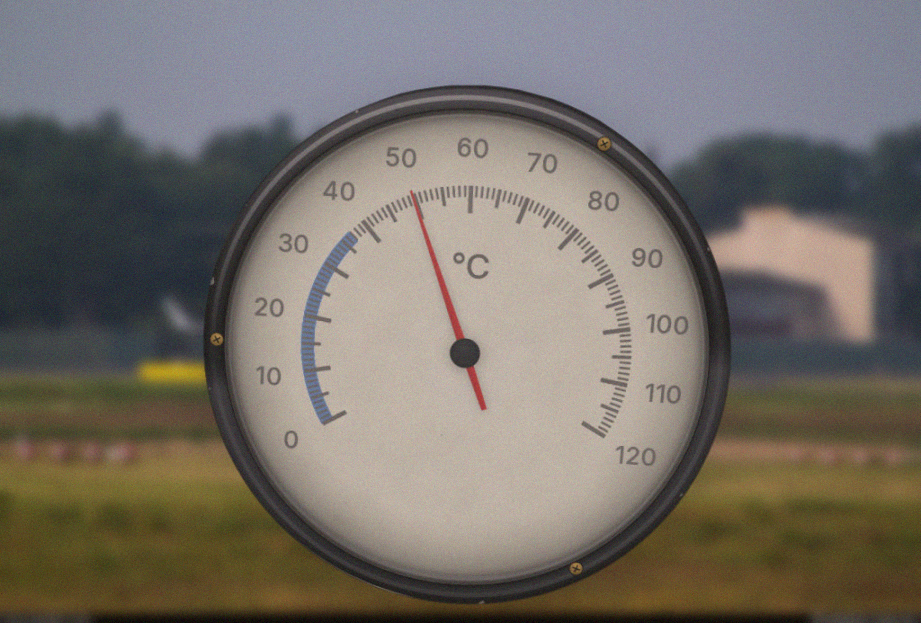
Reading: 50 °C
